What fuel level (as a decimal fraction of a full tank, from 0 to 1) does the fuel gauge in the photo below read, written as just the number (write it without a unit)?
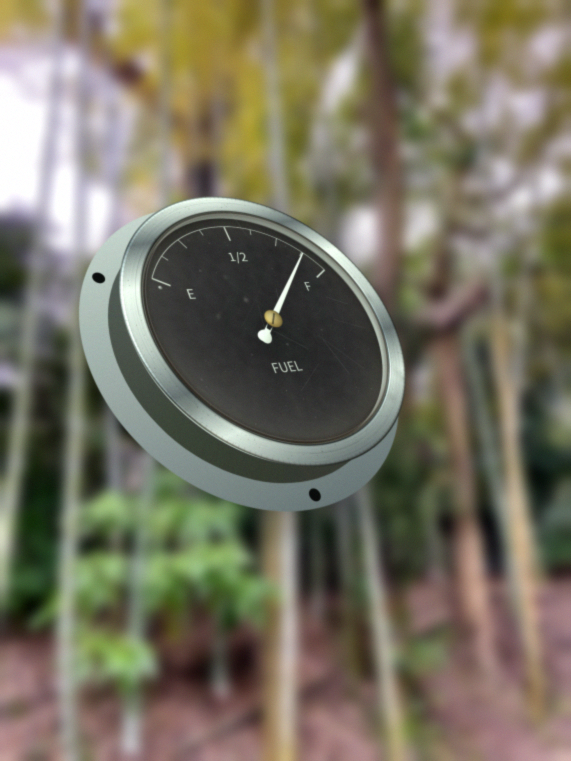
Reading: 0.875
